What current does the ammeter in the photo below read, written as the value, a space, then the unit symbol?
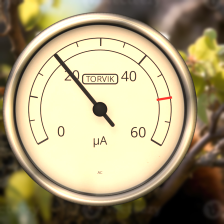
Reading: 20 µA
